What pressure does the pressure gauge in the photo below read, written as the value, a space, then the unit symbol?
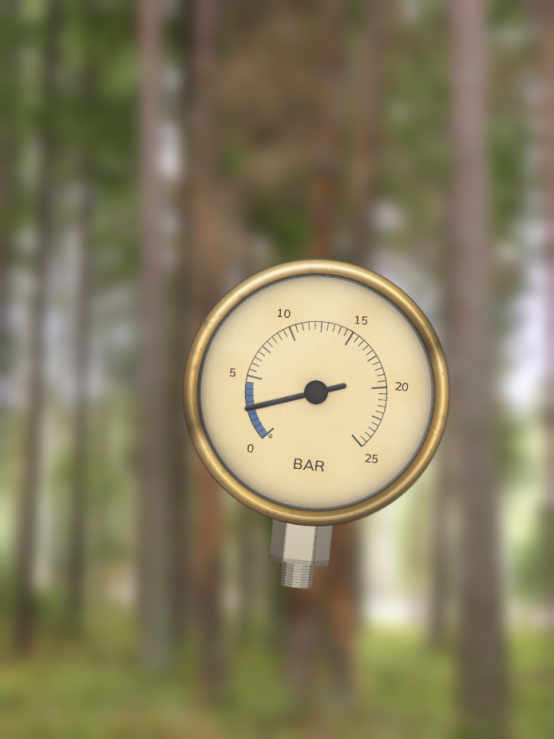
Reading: 2.5 bar
